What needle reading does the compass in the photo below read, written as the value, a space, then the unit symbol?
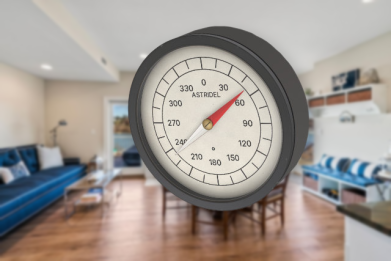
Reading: 52.5 °
